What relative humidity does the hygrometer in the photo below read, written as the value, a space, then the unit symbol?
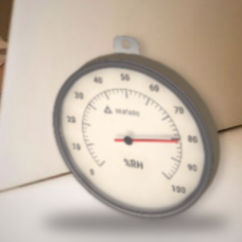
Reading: 80 %
